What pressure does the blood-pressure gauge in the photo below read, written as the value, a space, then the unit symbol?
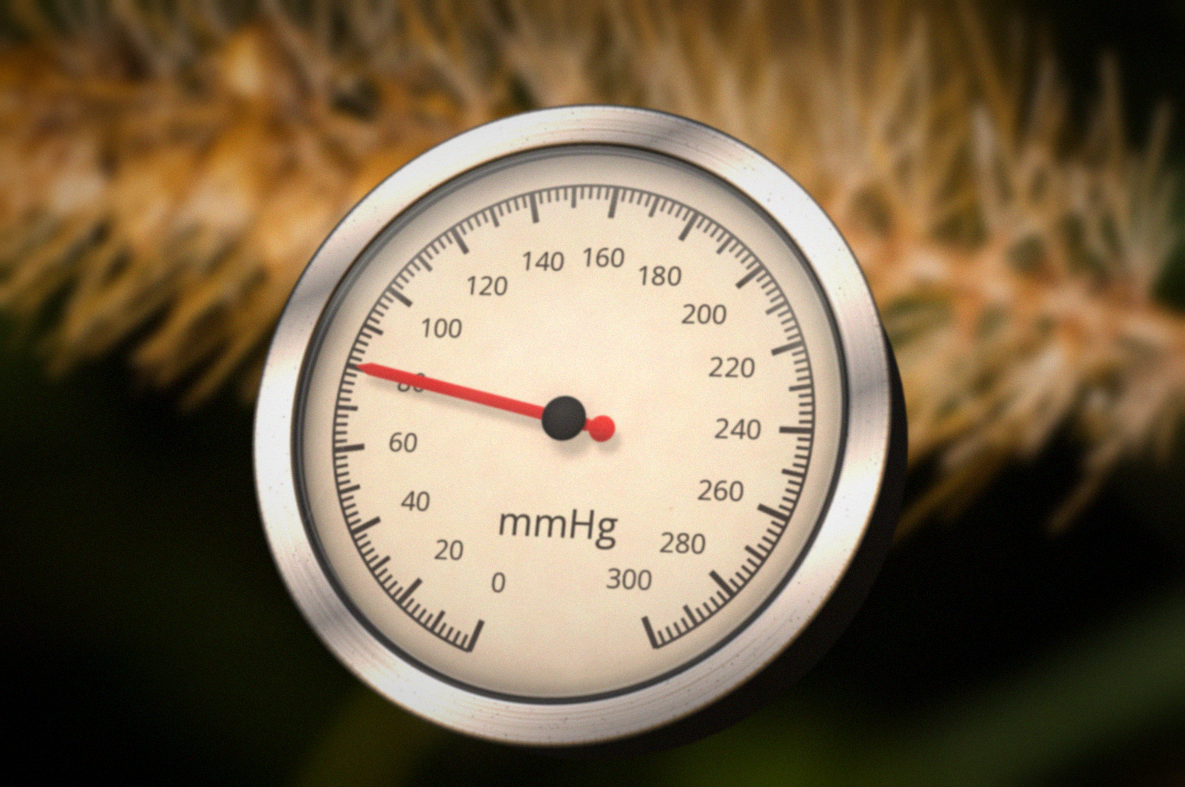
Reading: 80 mmHg
